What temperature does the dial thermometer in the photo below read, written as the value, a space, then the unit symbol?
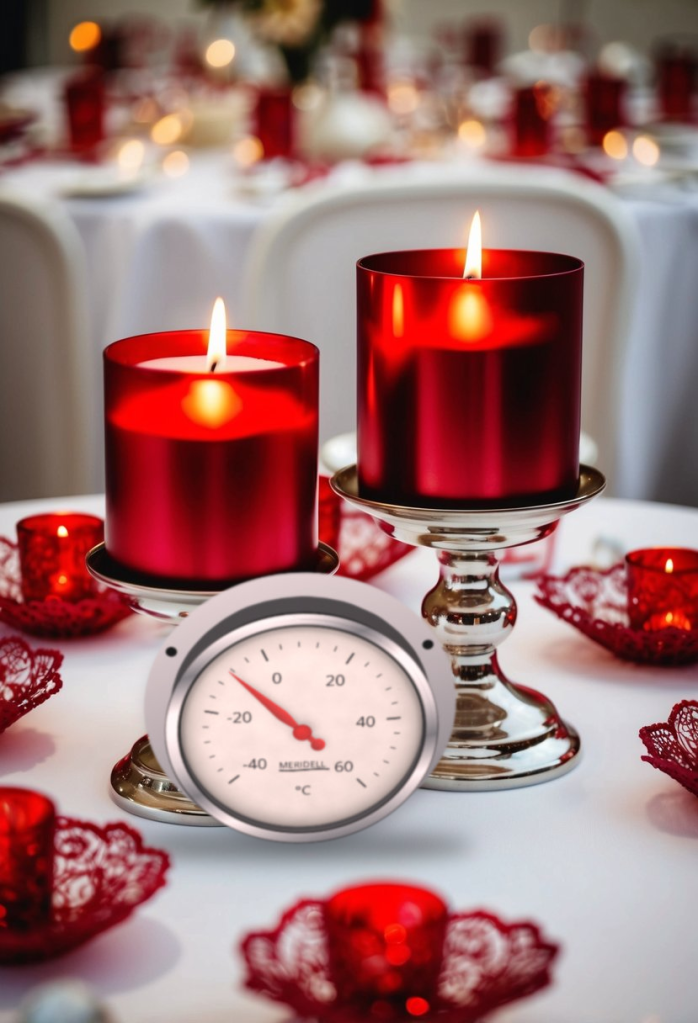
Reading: -8 °C
